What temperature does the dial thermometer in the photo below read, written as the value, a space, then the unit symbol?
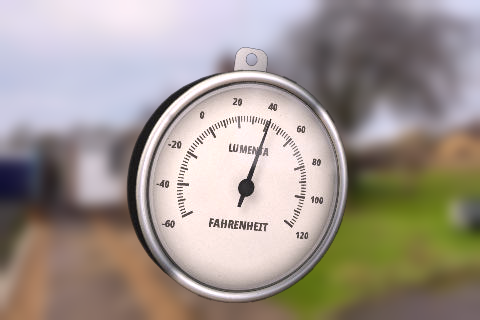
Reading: 40 °F
